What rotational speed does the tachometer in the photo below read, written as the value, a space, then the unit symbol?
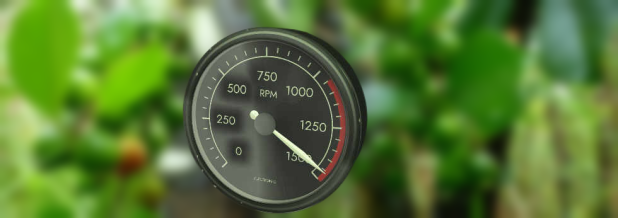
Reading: 1450 rpm
